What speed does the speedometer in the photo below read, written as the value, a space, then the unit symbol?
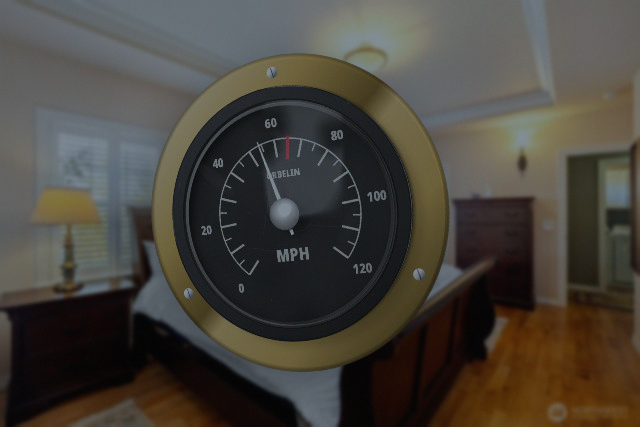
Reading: 55 mph
